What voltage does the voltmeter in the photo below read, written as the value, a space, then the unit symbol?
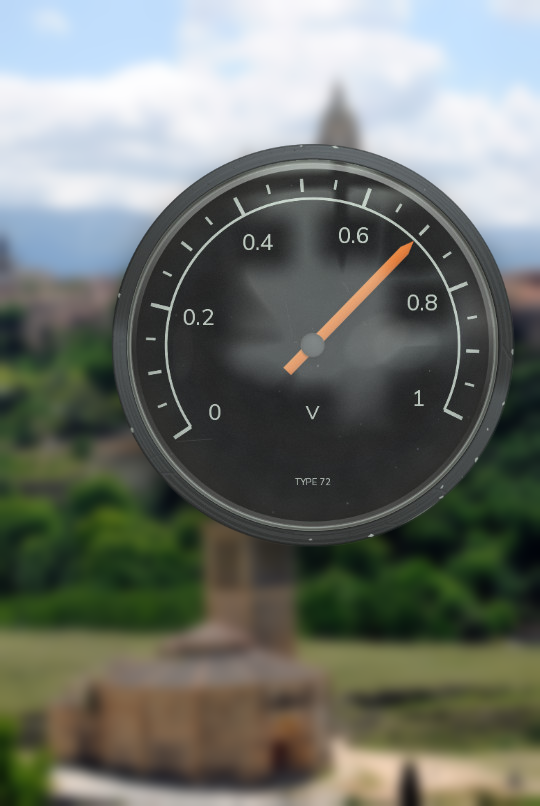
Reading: 0.7 V
